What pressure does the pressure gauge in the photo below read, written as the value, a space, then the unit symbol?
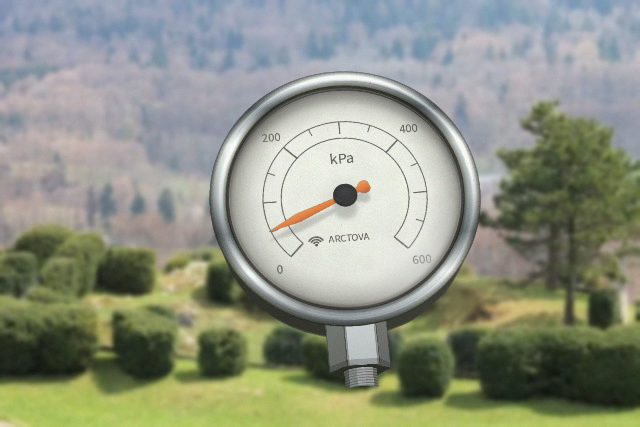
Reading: 50 kPa
